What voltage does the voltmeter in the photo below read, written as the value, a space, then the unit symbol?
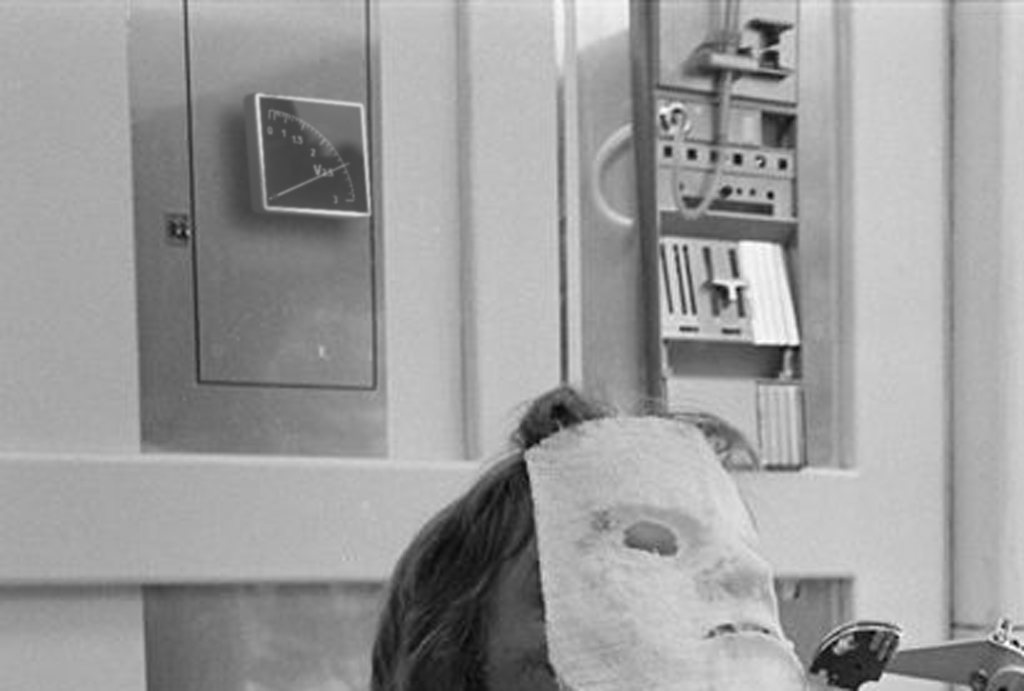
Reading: 2.5 V
